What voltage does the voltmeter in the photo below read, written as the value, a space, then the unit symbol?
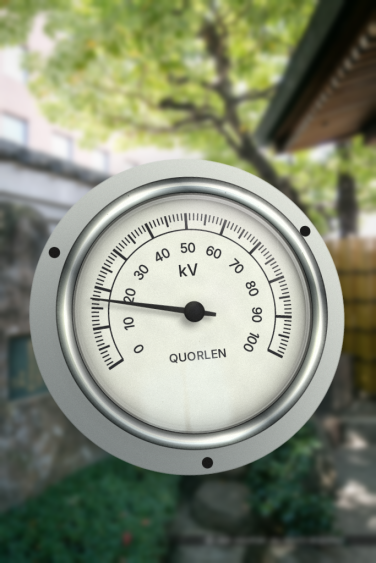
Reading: 17 kV
